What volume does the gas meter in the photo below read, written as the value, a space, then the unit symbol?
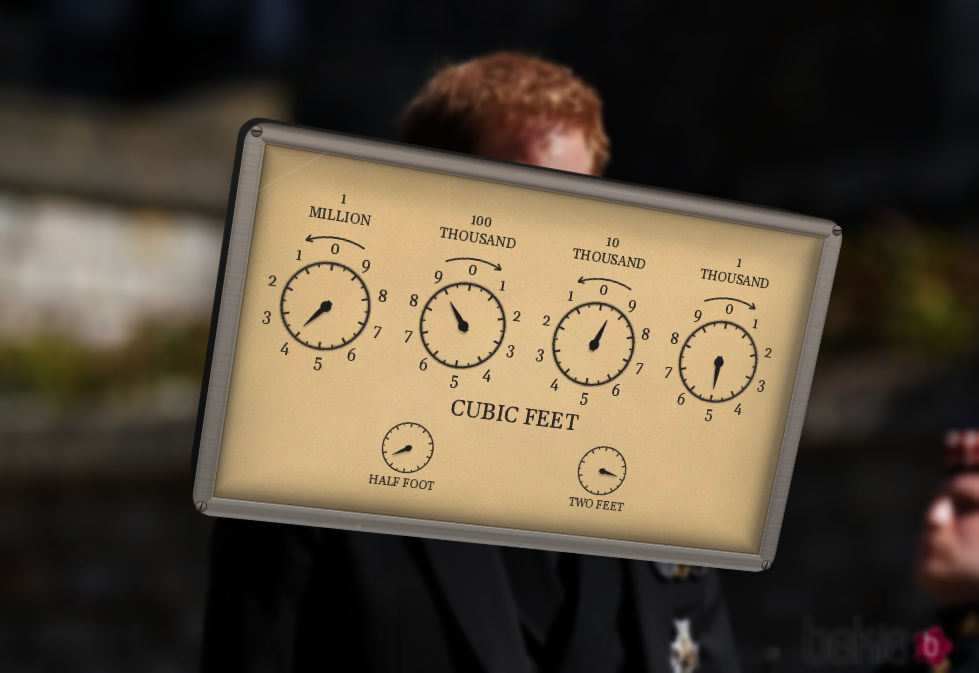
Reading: 389500 ft³
